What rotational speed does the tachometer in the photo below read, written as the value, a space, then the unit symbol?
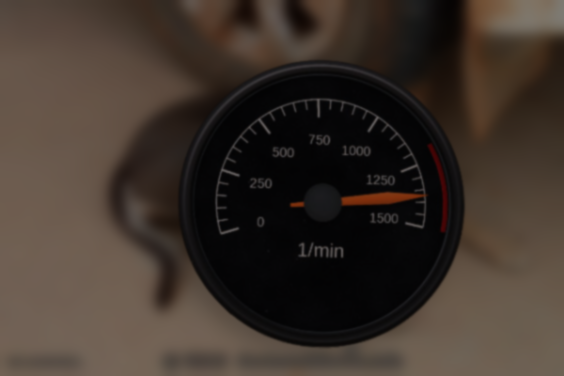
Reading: 1375 rpm
